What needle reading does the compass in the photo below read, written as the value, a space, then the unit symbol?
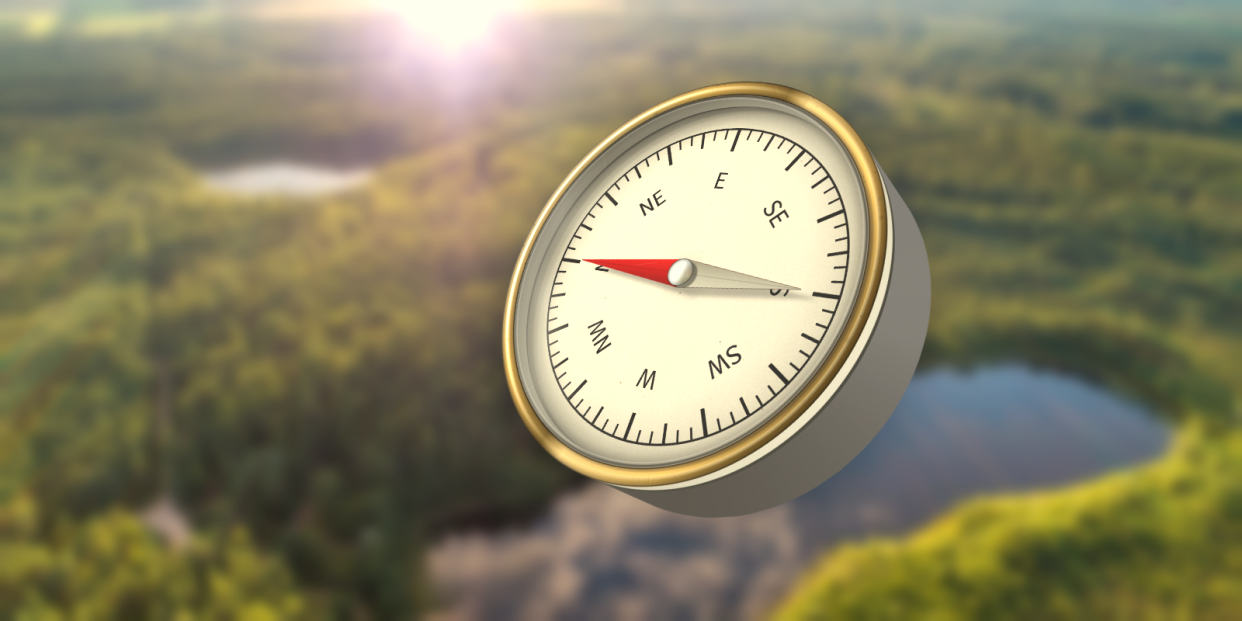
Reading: 0 °
